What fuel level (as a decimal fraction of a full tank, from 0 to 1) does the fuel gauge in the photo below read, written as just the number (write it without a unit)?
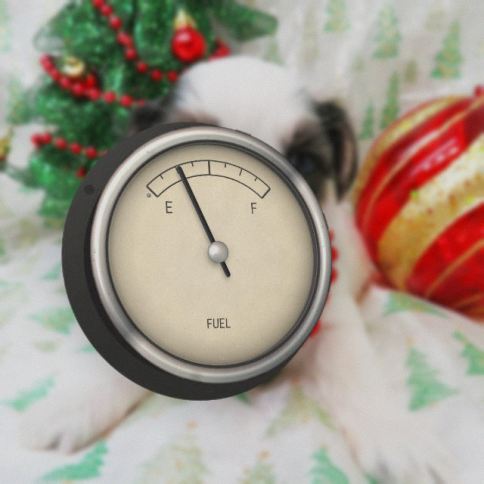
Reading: 0.25
